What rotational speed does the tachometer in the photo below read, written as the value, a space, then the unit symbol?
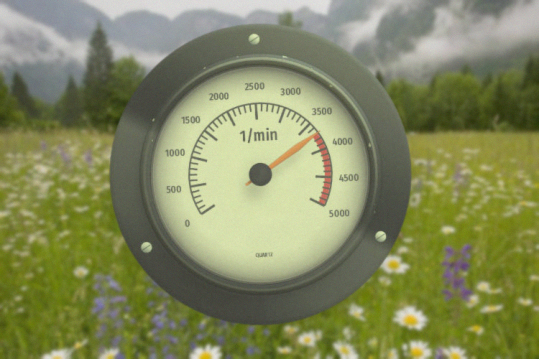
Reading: 3700 rpm
